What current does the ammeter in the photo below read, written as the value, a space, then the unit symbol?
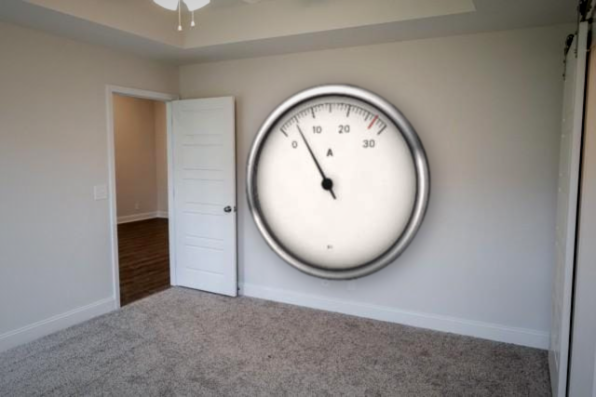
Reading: 5 A
